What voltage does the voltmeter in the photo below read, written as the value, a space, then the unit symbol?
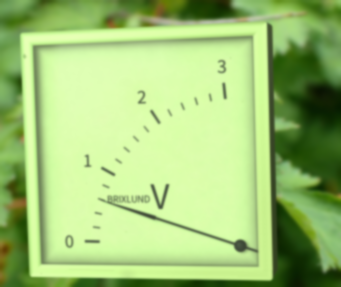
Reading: 0.6 V
